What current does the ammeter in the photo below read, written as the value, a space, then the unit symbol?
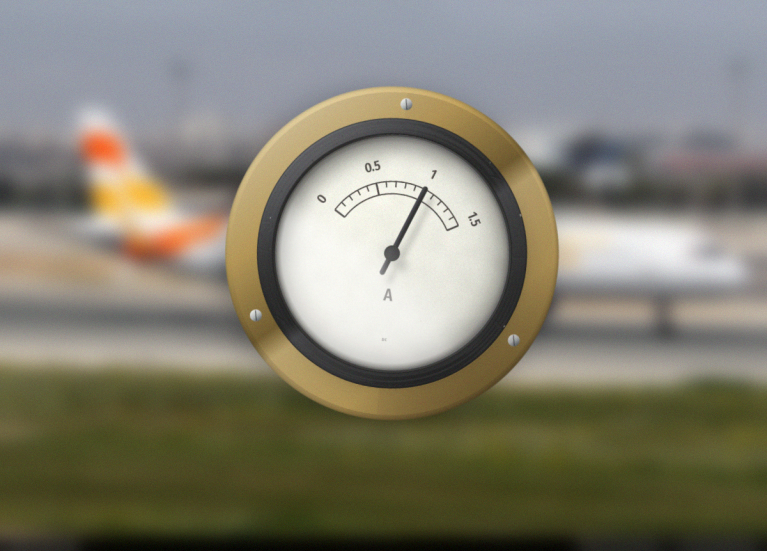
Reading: 1 A
